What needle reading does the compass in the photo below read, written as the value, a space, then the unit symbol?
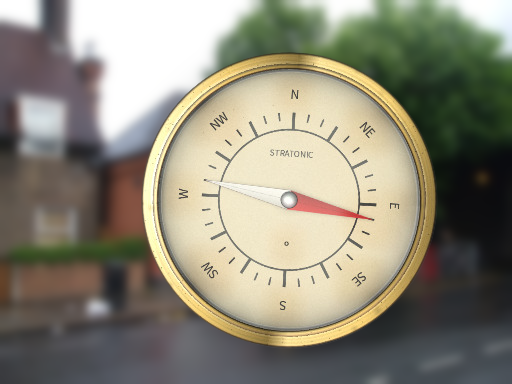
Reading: 100 °
